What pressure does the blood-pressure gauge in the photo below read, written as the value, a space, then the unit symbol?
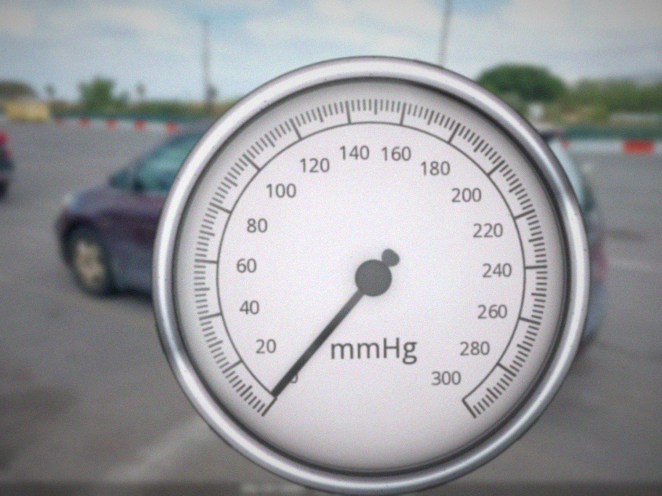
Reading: 2 mmHg
